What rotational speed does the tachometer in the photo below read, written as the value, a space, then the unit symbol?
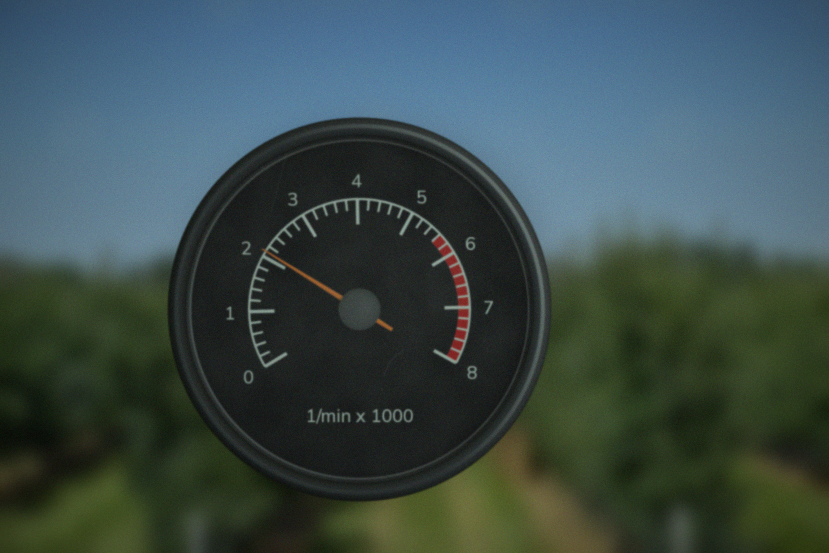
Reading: 2100 rpm
